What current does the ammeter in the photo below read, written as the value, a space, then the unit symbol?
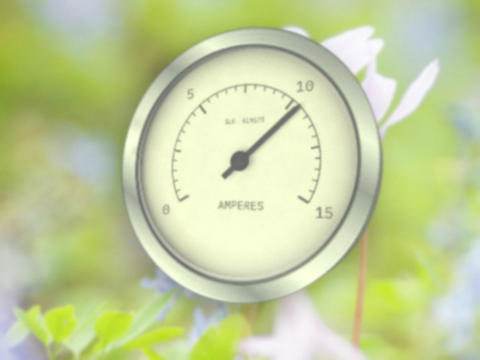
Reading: 10.5 A
